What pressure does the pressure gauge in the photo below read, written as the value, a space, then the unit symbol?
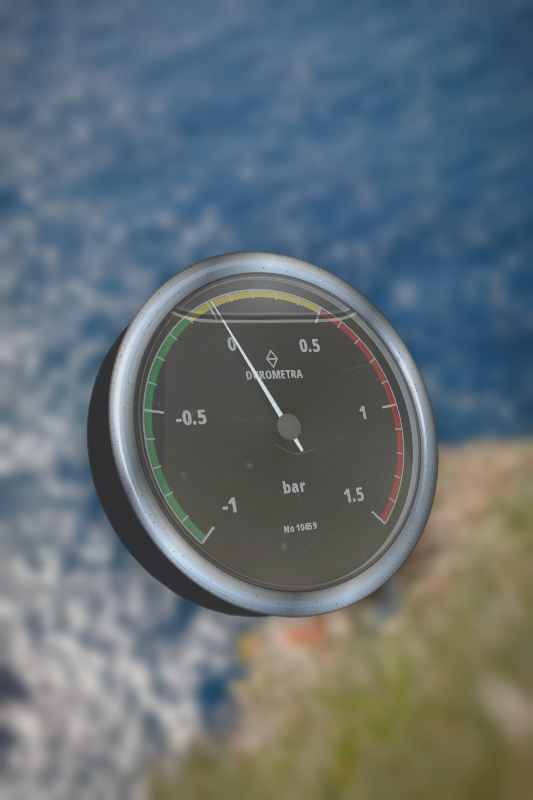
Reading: 0 bar
